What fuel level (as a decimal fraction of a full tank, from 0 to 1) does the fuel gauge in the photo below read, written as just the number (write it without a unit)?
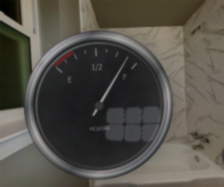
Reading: 0.875
